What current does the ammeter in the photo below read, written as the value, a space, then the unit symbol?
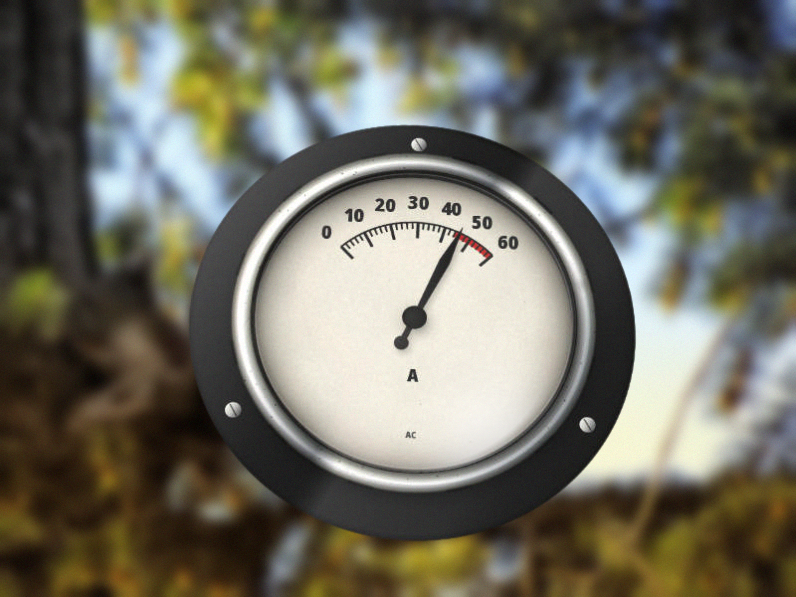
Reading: 46 A
